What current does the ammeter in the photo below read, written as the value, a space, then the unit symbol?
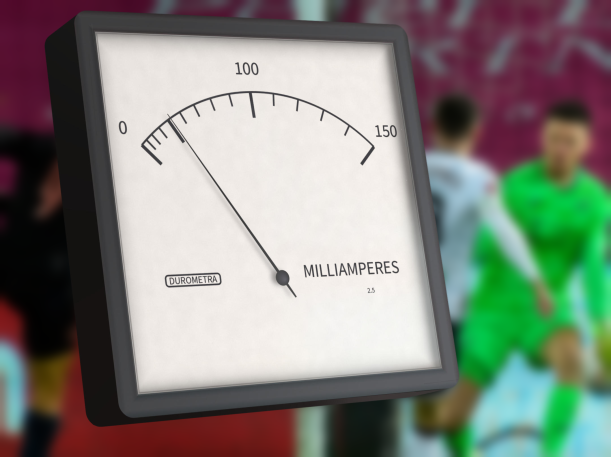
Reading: 50 mA
